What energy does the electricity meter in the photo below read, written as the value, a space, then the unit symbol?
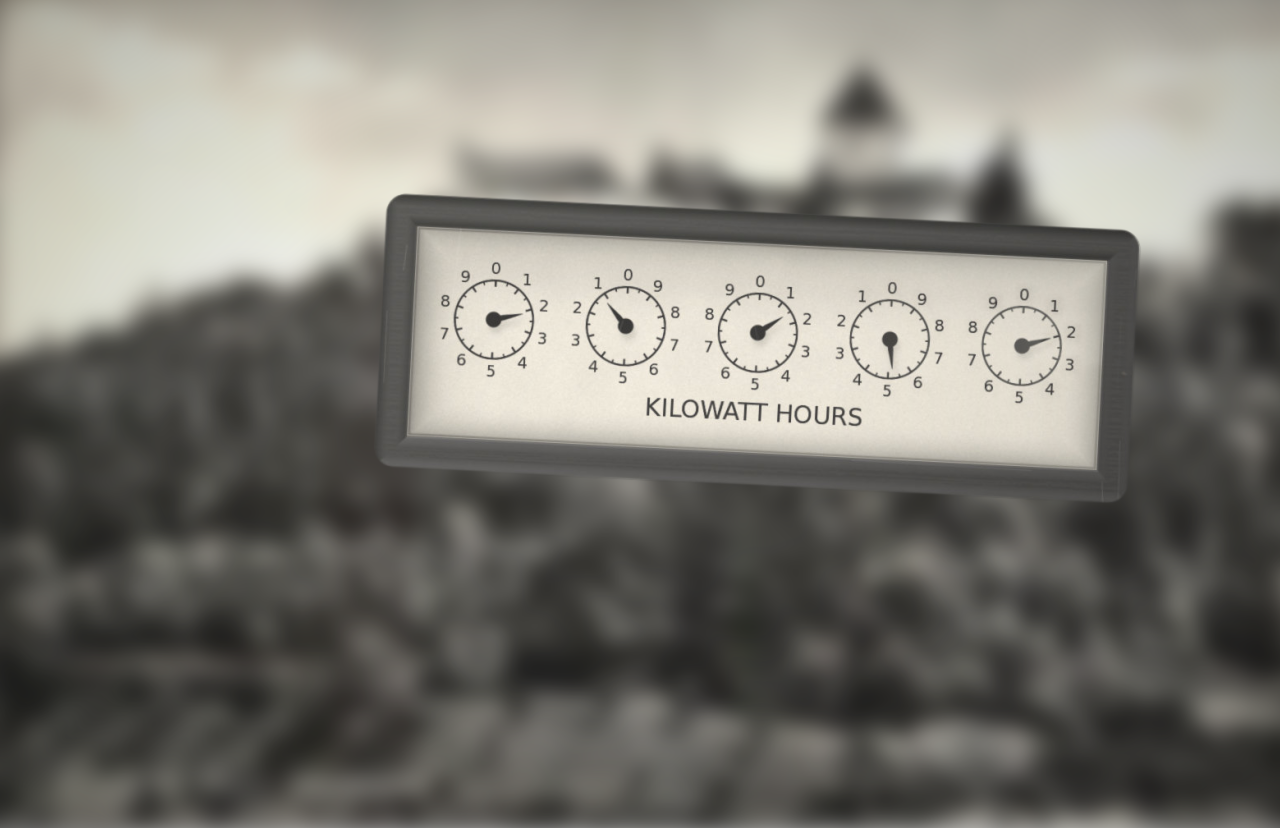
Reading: 21152 kWh
